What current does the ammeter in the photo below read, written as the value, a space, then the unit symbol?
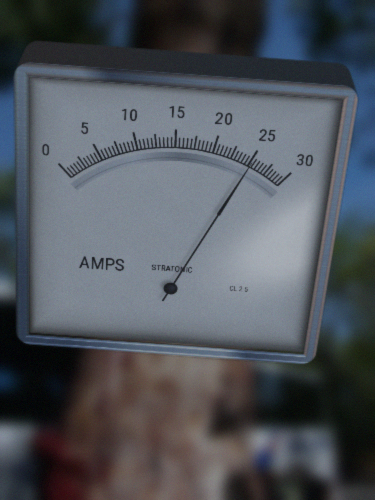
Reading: 25 A
